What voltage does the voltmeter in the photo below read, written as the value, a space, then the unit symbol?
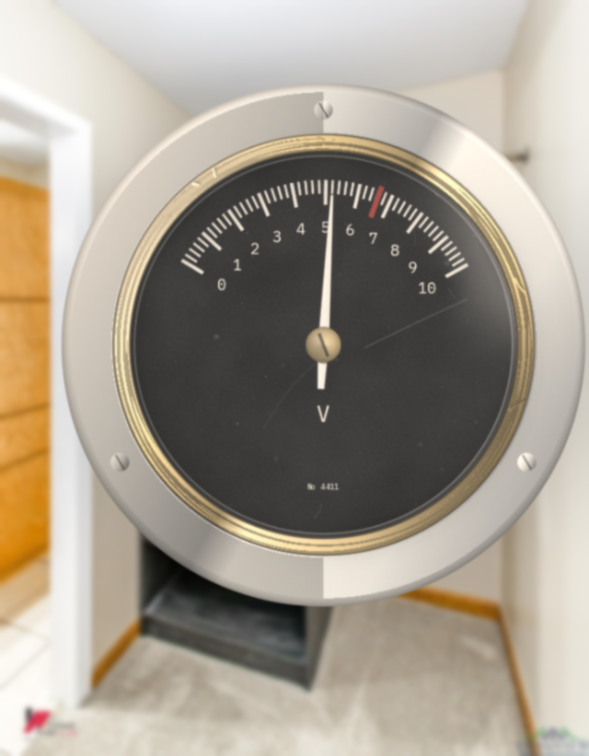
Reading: 5.2 V
